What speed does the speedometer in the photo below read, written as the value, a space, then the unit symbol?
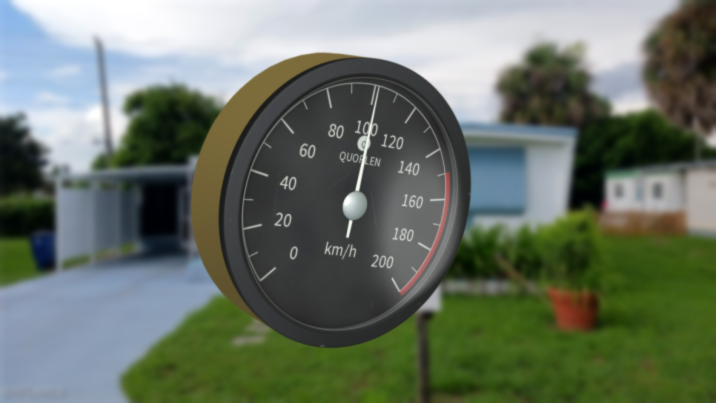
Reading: 100 km/h
